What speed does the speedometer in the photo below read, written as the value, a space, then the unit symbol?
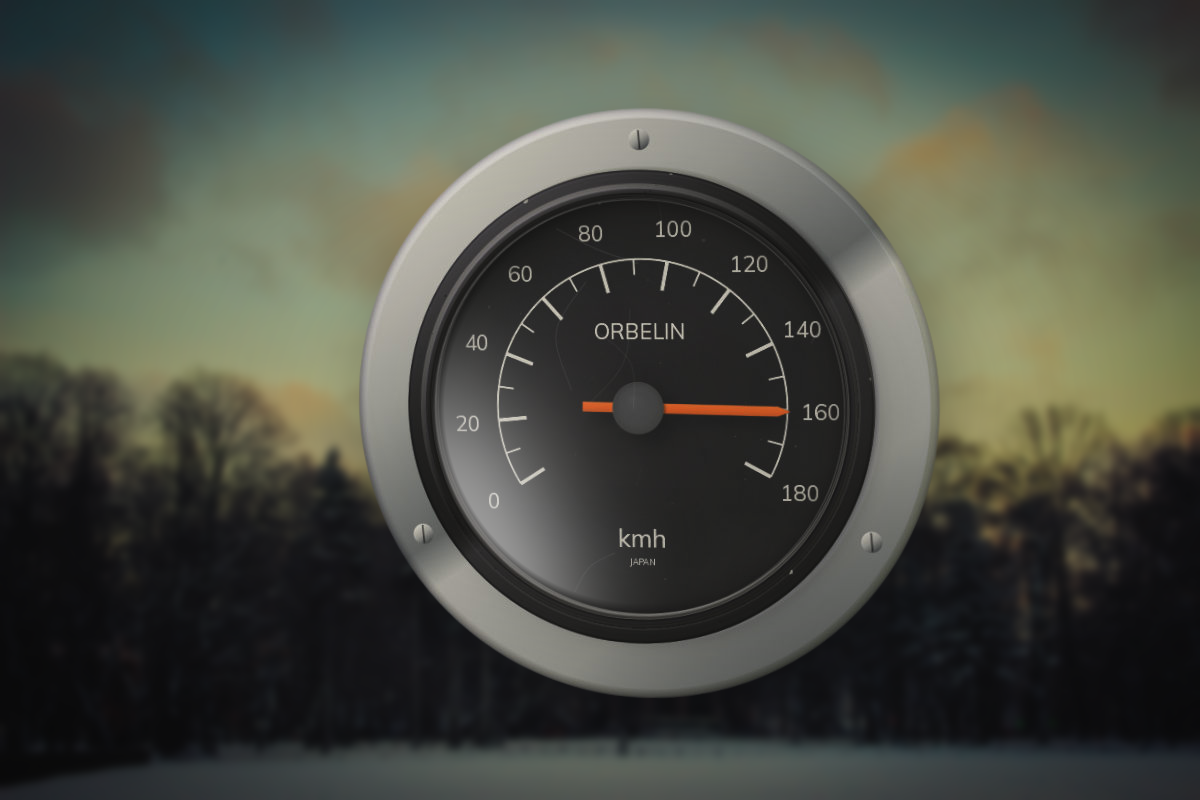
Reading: 160 km/h
